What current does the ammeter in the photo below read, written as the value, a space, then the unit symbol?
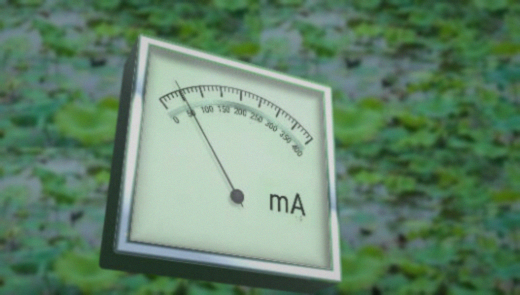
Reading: 50 mA
